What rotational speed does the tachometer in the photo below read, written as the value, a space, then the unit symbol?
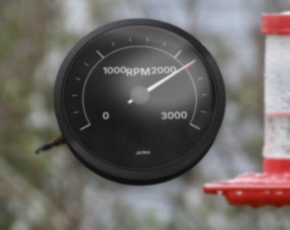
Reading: 2200 rpm
